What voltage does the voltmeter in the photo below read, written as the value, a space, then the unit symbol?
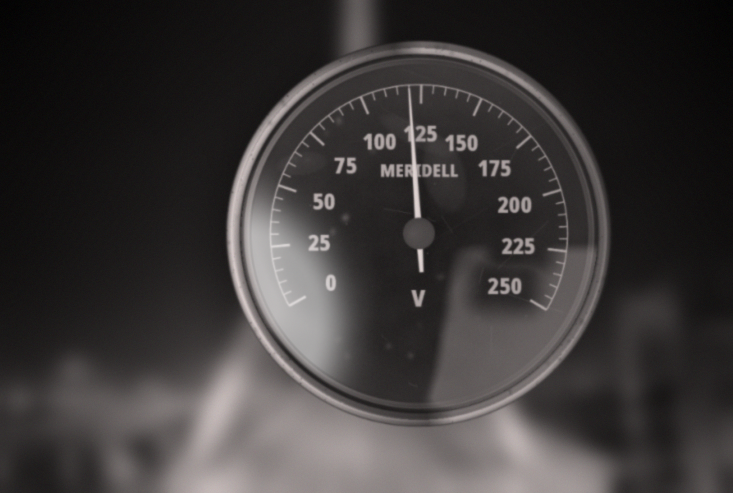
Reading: 120 V
